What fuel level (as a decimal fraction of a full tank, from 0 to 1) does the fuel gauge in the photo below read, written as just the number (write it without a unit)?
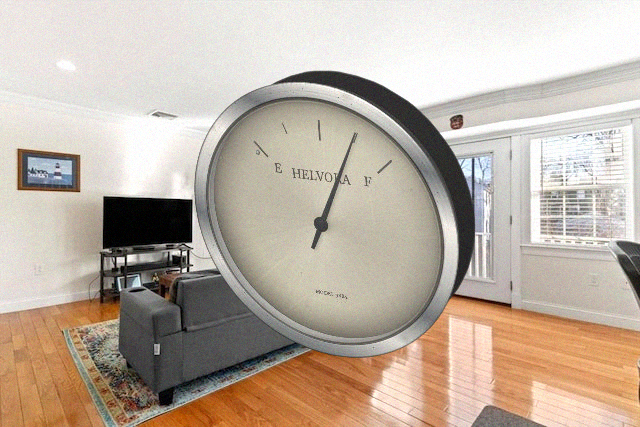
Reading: 0.75
